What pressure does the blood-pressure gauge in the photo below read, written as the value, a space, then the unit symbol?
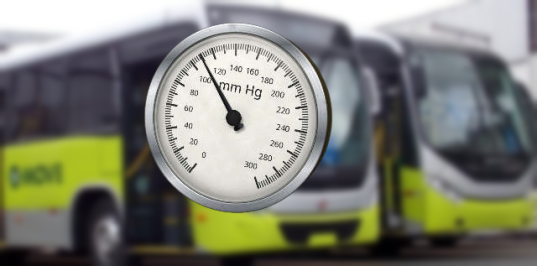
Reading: 110 mmHg
